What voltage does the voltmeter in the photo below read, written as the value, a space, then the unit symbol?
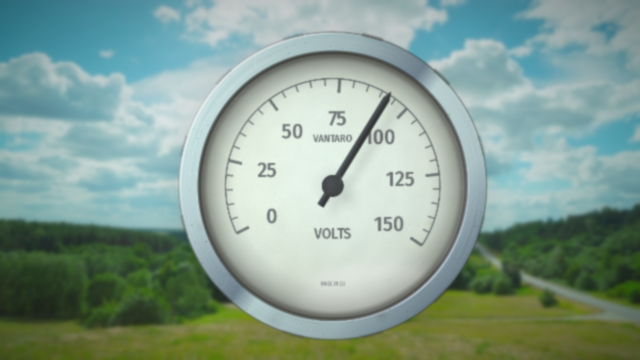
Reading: 92.5 V
